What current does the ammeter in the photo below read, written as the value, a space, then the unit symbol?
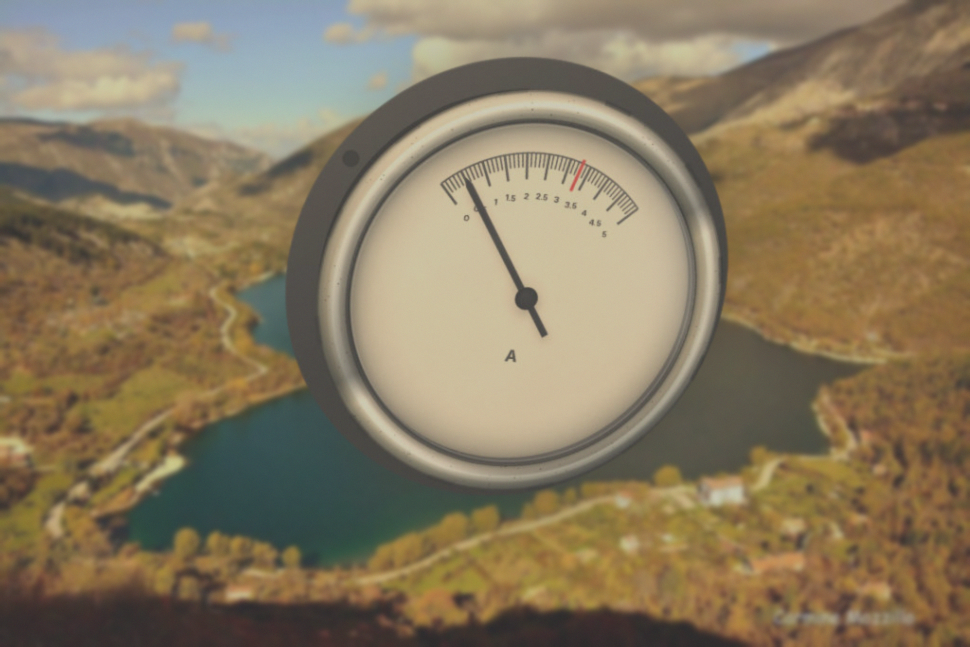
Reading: 0.5 A
